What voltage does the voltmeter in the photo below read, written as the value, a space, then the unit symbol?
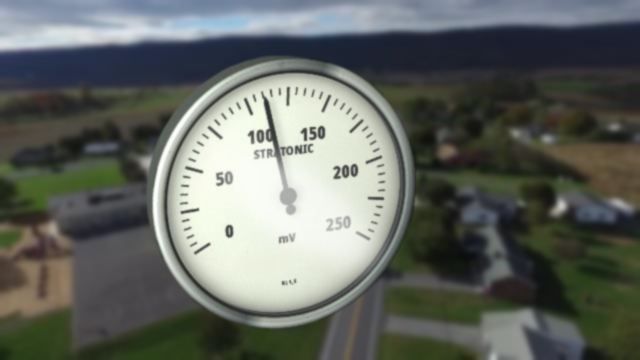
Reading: 110 mV
